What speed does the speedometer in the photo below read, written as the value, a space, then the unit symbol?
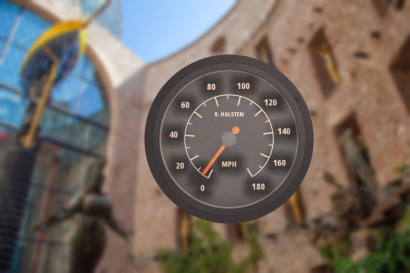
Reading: 5 mph
